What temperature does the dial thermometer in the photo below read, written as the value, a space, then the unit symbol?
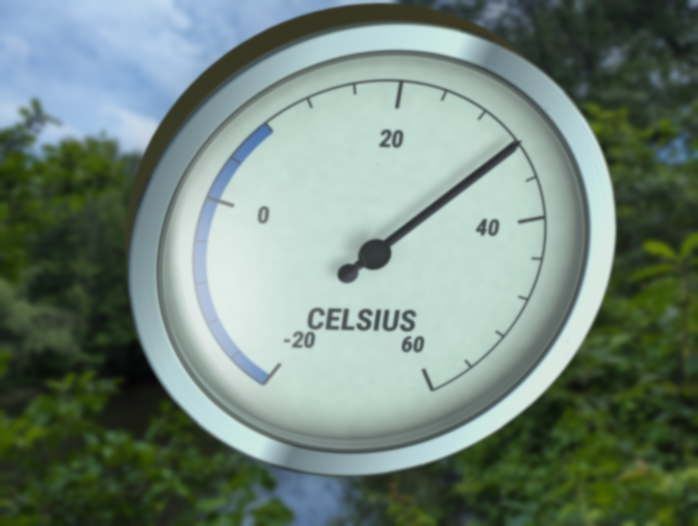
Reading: 32 °C
